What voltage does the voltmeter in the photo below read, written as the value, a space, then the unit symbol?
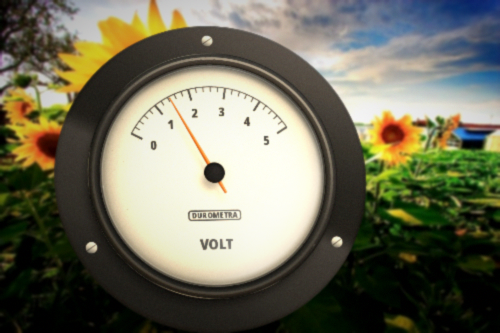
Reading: 1.4 V
